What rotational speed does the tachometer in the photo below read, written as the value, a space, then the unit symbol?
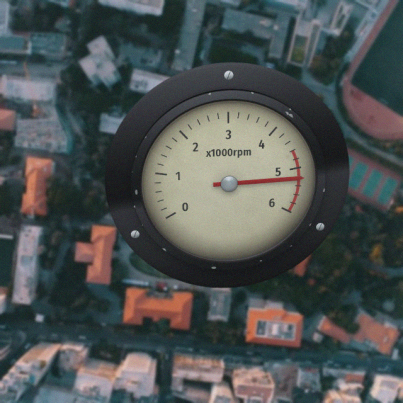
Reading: 5200 rpm
